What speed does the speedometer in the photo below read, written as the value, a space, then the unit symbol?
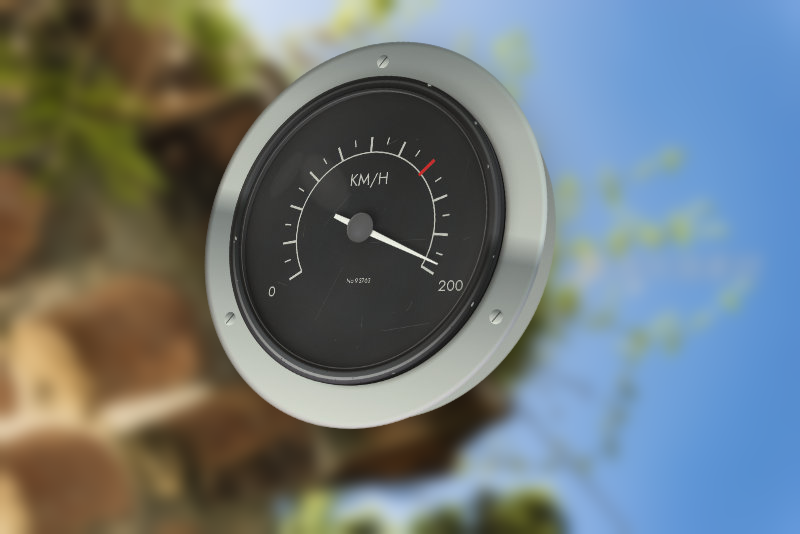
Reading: 195 km/h
